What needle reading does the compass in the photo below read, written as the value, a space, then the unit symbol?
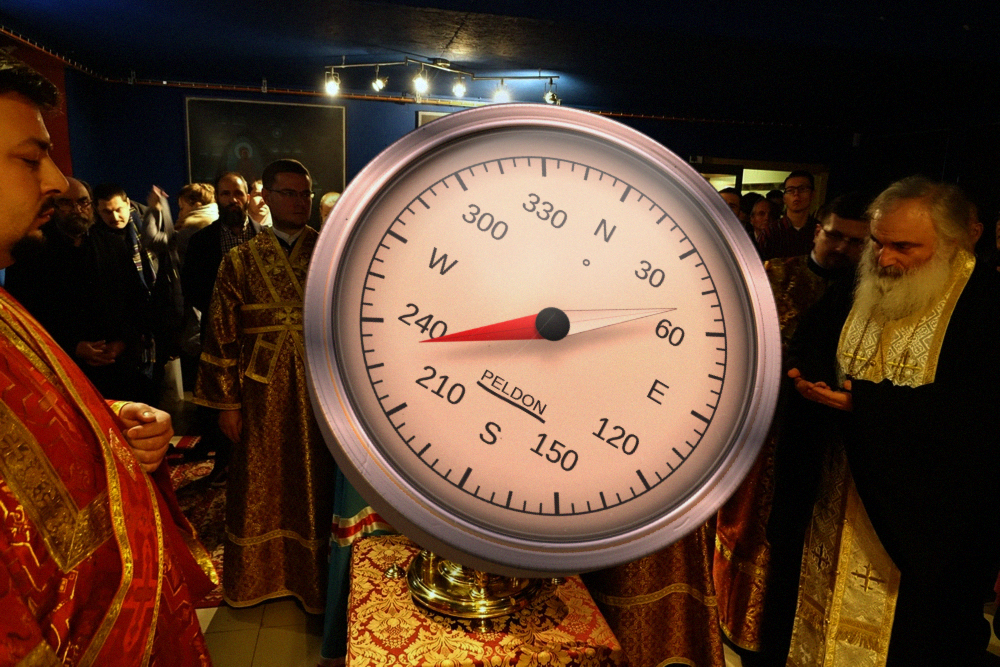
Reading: 230 °
